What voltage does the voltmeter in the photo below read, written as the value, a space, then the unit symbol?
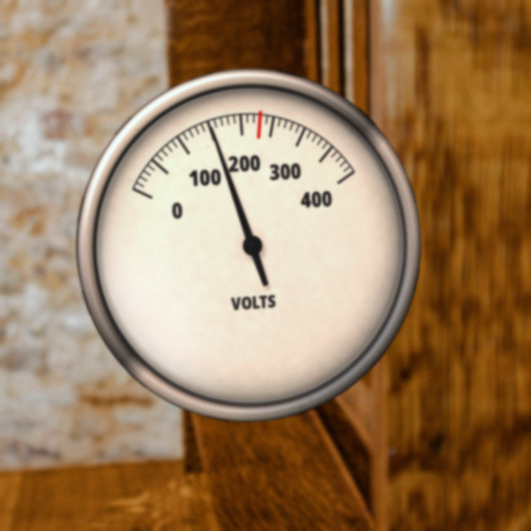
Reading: 150 V
